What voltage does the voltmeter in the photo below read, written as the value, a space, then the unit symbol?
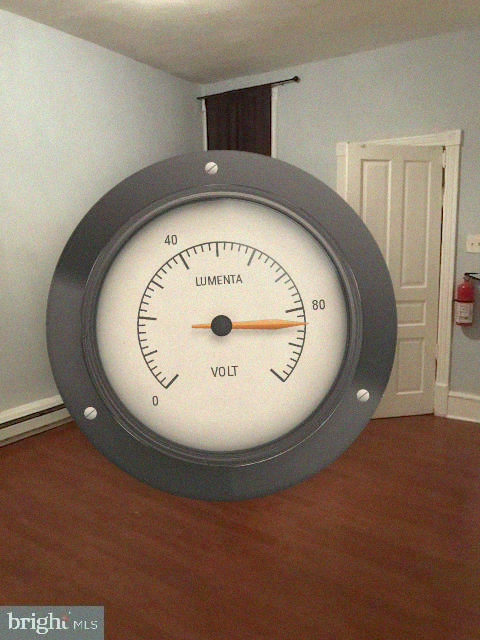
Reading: 84 V
